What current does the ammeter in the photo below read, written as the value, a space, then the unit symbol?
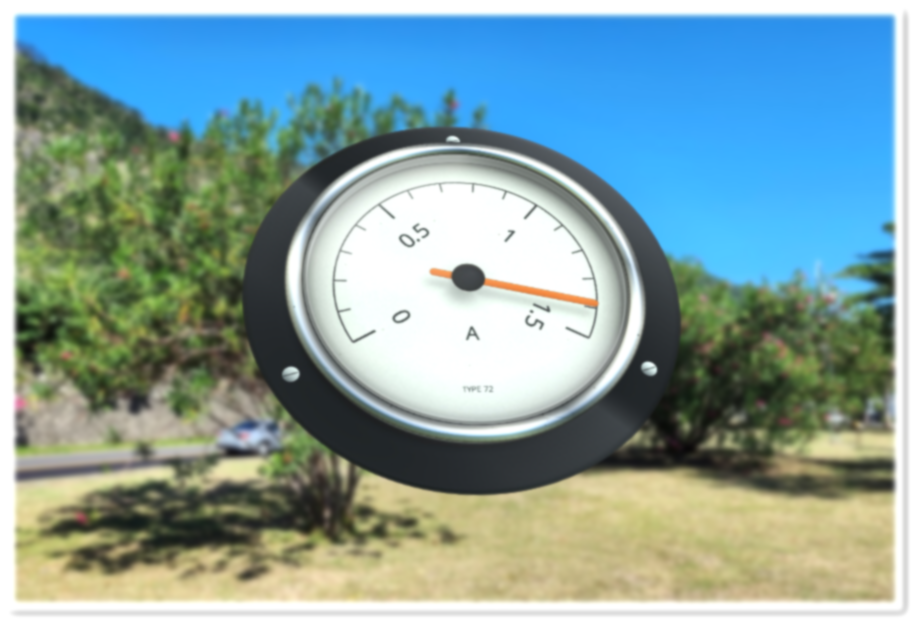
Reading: 1.4 A
